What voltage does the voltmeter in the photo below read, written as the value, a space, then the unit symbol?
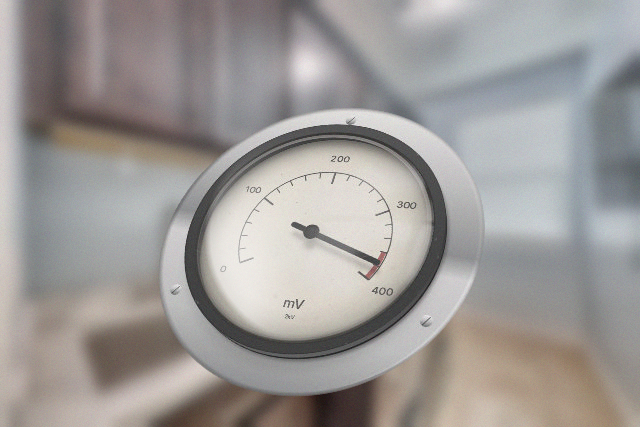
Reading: 380 mV
